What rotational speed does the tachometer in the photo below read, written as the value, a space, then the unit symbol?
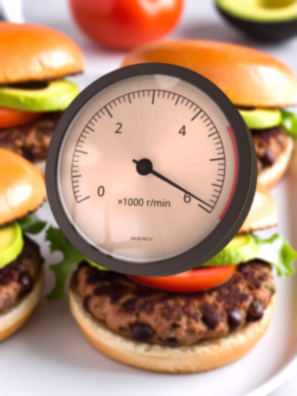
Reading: 5900 rpm
